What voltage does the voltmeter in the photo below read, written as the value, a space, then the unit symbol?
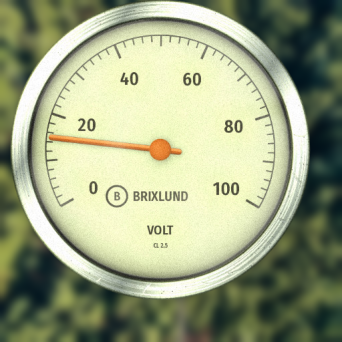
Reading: 15 V
